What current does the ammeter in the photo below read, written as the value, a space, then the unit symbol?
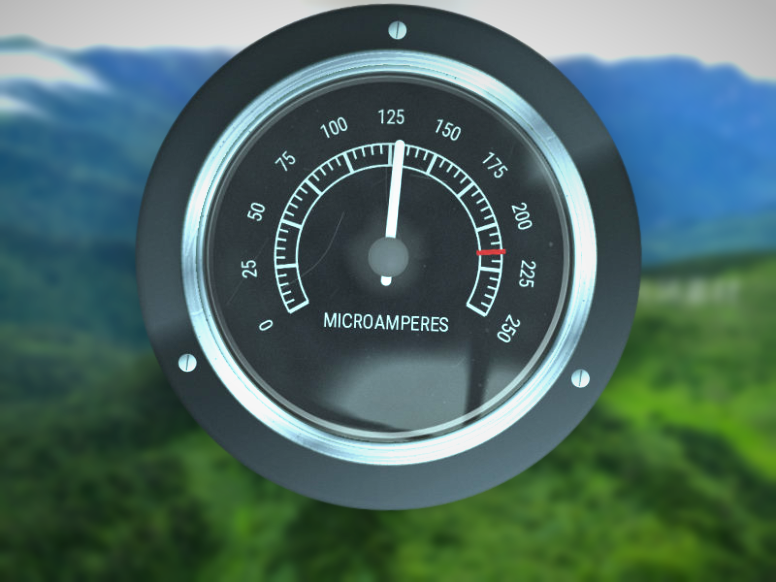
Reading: 130 µA
